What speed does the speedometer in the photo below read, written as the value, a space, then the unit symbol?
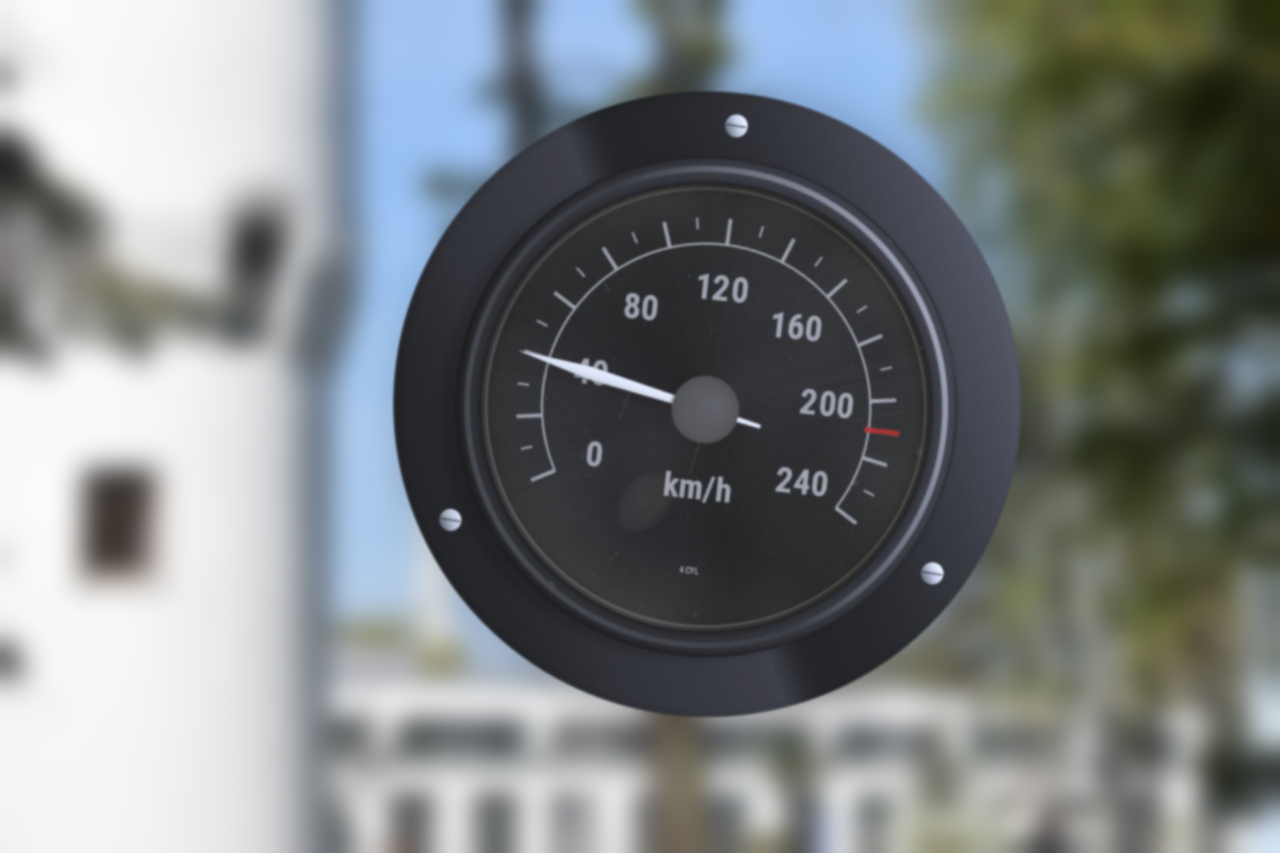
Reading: 40 km/h
